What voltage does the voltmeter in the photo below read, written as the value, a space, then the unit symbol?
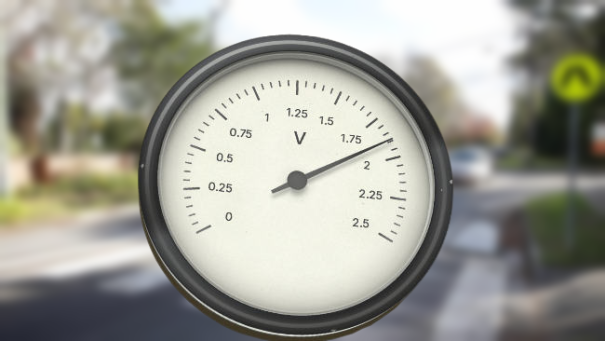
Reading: 1.9 V
